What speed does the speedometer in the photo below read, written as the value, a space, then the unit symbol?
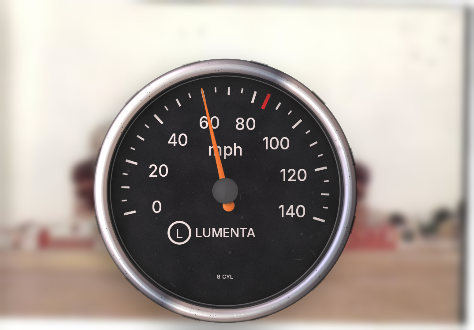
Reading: 60 mph
